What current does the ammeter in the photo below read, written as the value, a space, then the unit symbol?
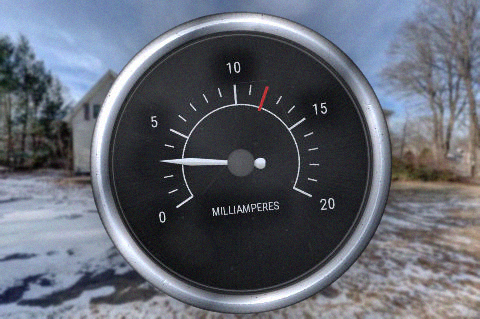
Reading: 3 mA
